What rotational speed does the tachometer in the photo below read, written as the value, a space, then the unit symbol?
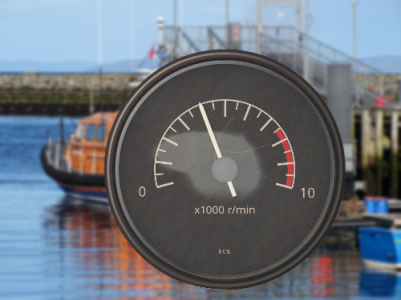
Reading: 4000 rpm
